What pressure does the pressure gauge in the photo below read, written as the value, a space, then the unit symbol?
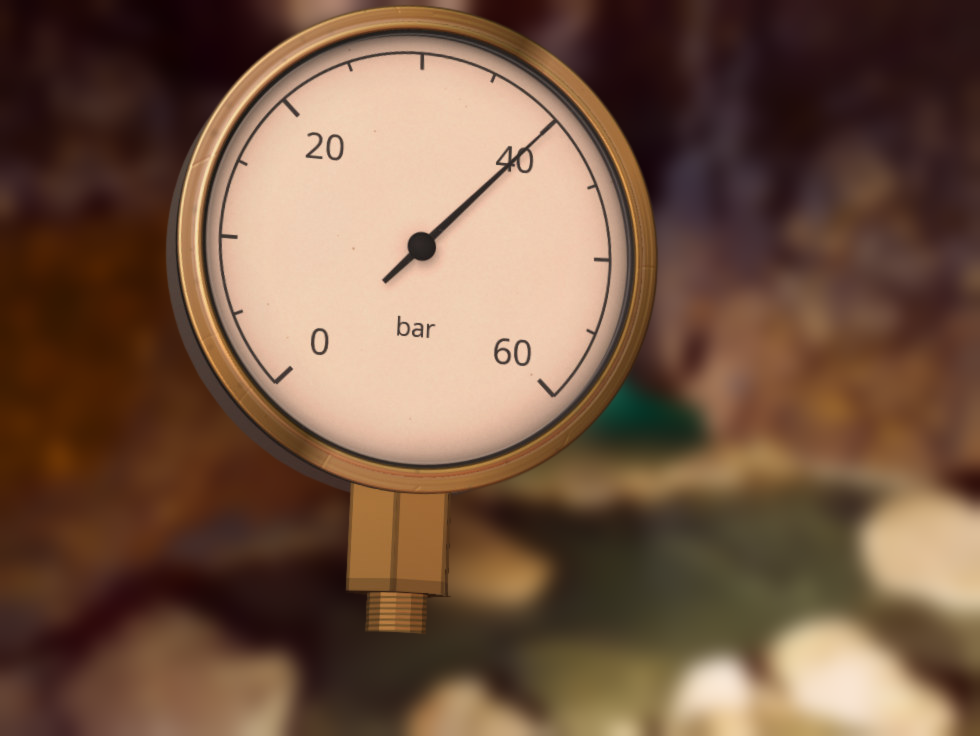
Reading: 40 bar
